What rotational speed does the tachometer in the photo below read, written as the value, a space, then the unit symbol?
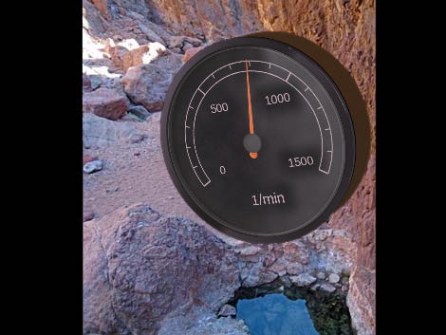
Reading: 800 rpm
